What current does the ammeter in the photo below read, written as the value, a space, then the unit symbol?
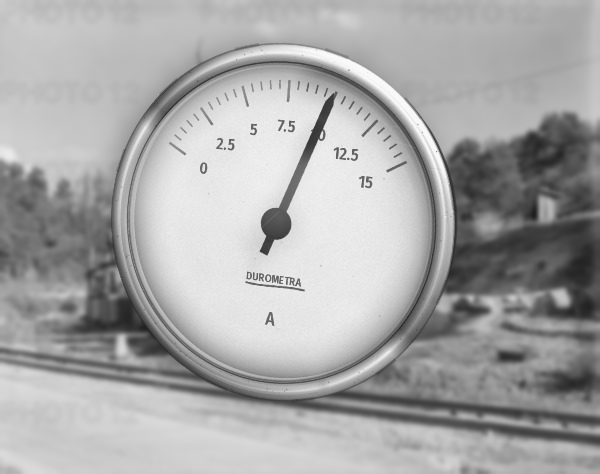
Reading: 10 A
